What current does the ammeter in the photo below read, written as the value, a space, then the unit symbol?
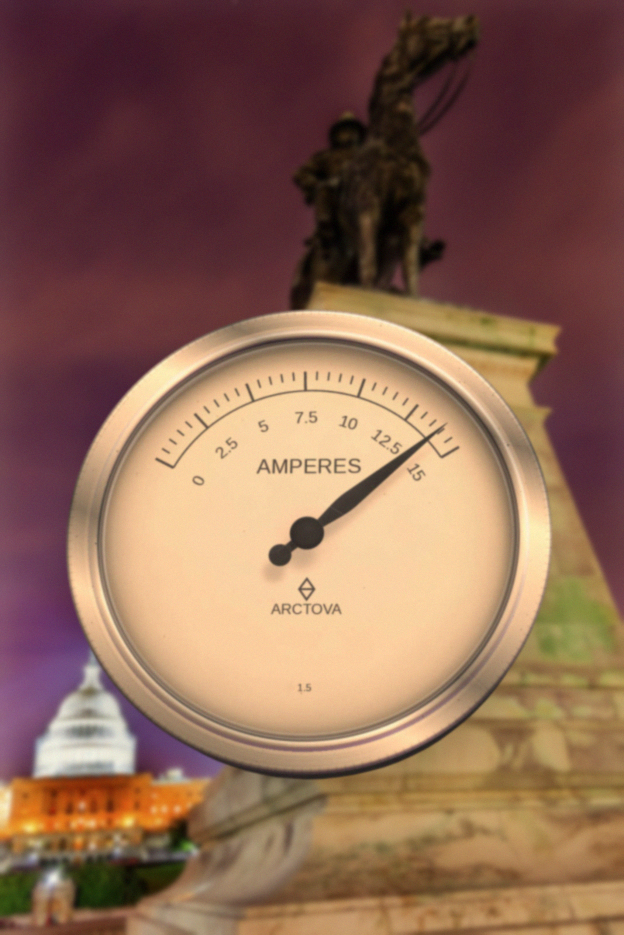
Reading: 14 A
